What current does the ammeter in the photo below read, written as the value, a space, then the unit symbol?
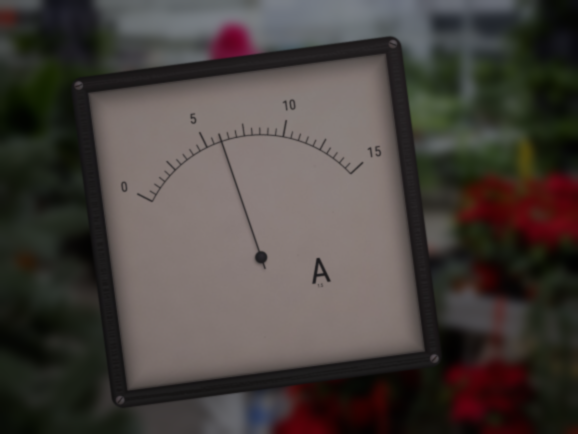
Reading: 6 A
